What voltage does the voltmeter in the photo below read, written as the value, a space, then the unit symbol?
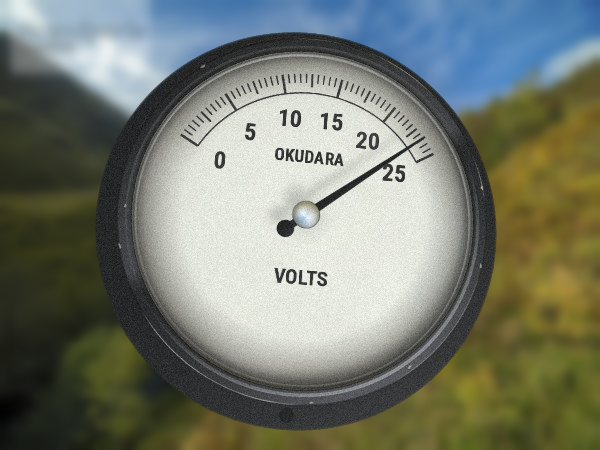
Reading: 23.5 V
